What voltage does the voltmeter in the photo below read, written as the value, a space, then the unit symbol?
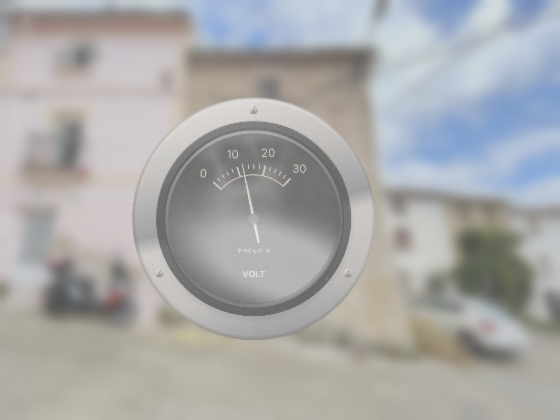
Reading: 12 V
